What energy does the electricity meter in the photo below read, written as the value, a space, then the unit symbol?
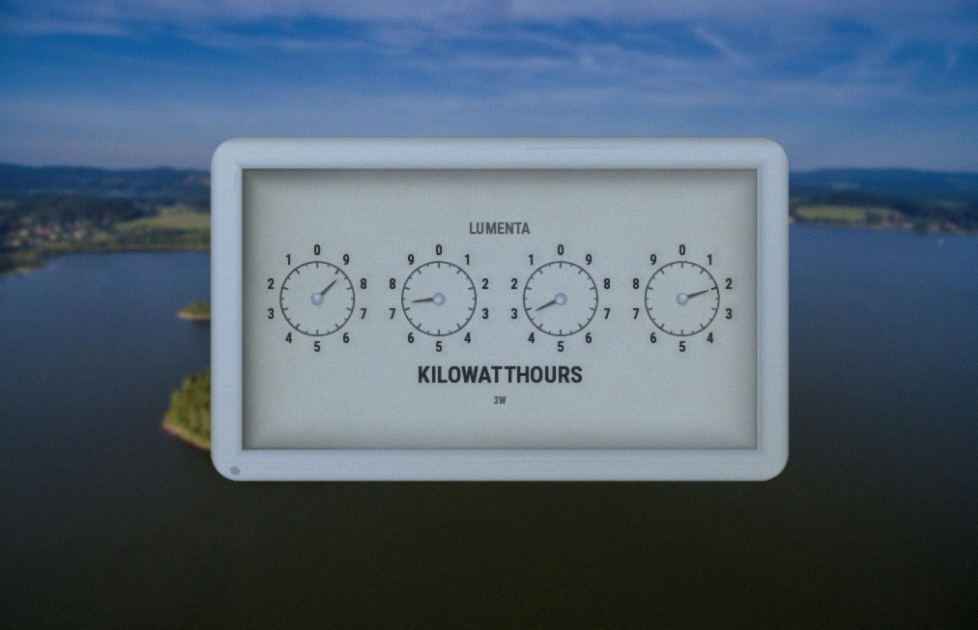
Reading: 8732 kWh
